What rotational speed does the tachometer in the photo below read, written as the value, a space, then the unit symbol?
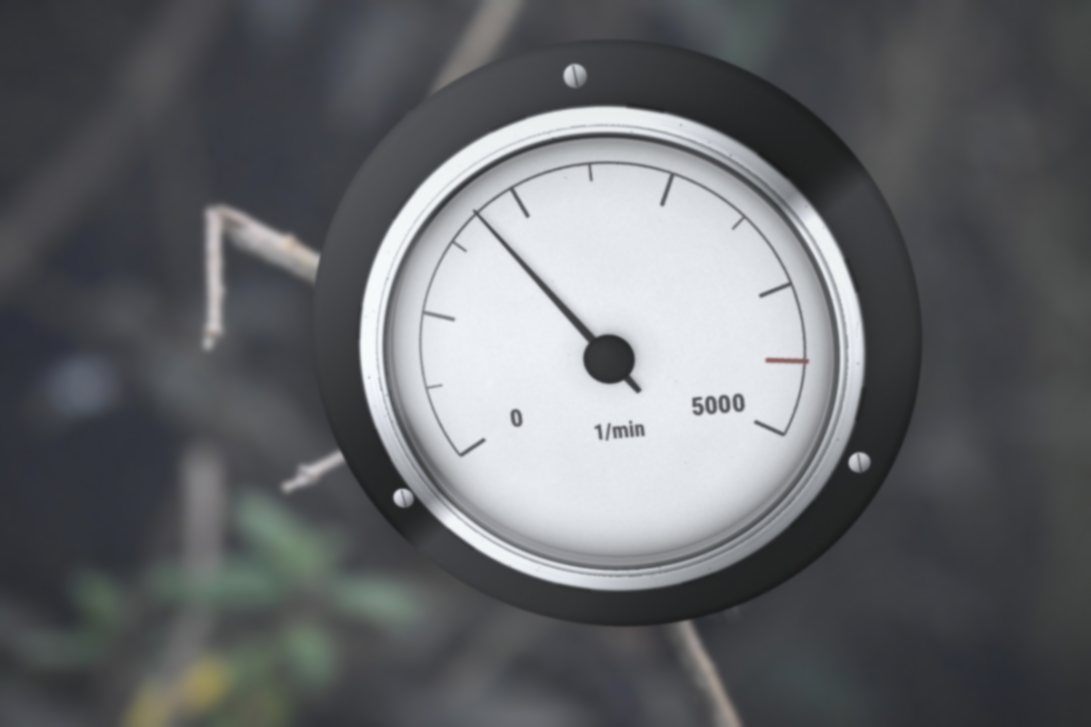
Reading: 1750 rpm
